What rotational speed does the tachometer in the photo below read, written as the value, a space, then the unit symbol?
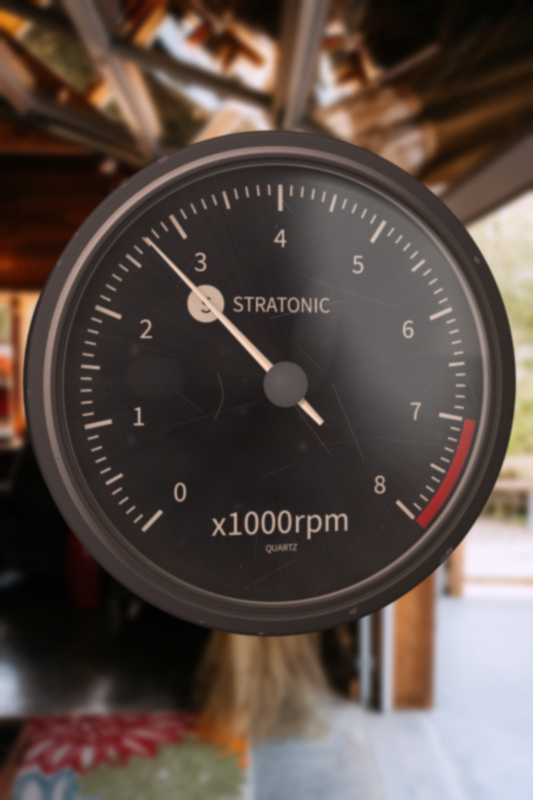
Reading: 2700 rpm
